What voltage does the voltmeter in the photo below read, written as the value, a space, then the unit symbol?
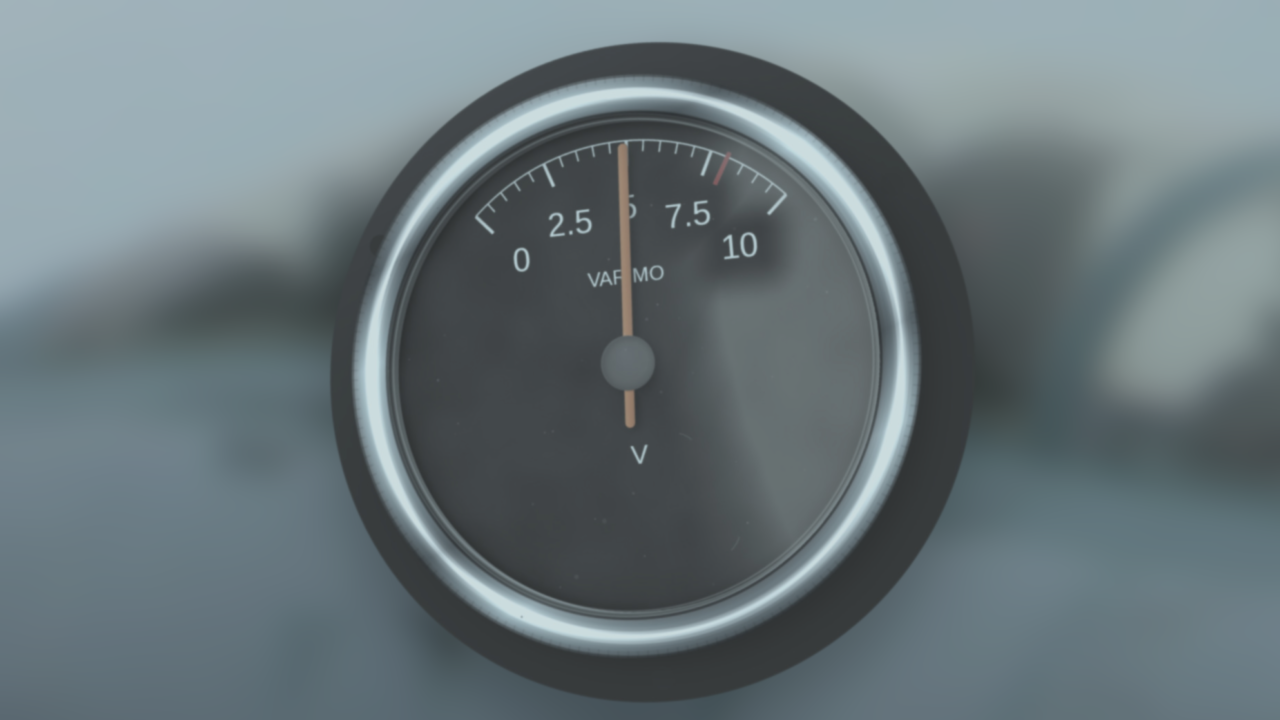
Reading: 5 V
